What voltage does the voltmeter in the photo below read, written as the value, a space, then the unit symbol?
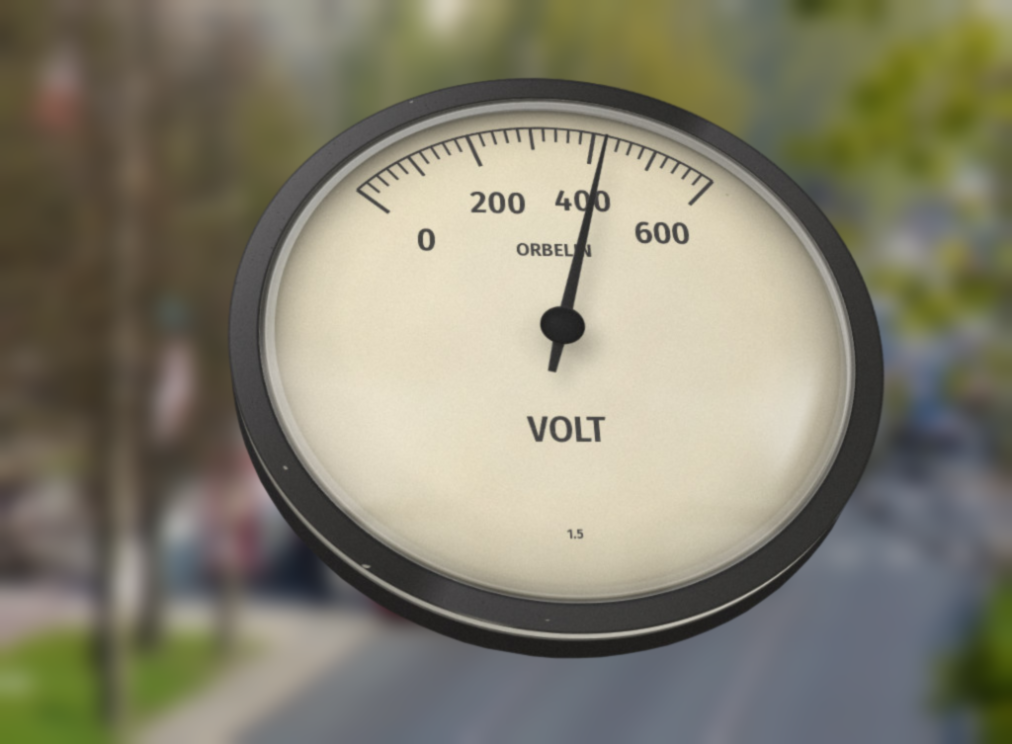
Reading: 420 V
